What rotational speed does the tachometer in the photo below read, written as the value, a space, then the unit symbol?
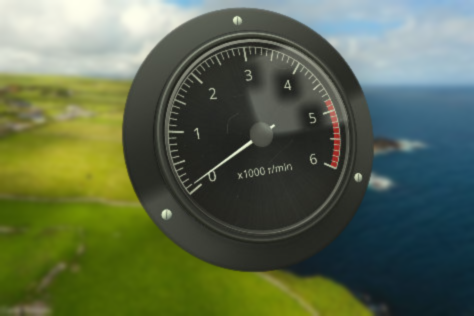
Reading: 100 rpm
